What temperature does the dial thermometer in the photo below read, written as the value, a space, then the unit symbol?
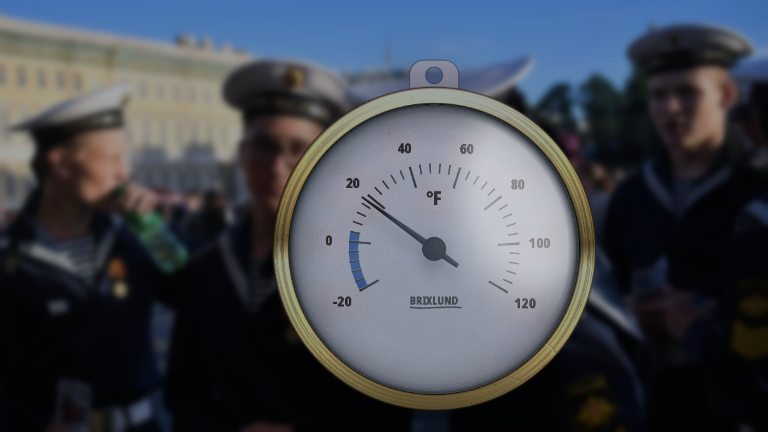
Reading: 18 °F
